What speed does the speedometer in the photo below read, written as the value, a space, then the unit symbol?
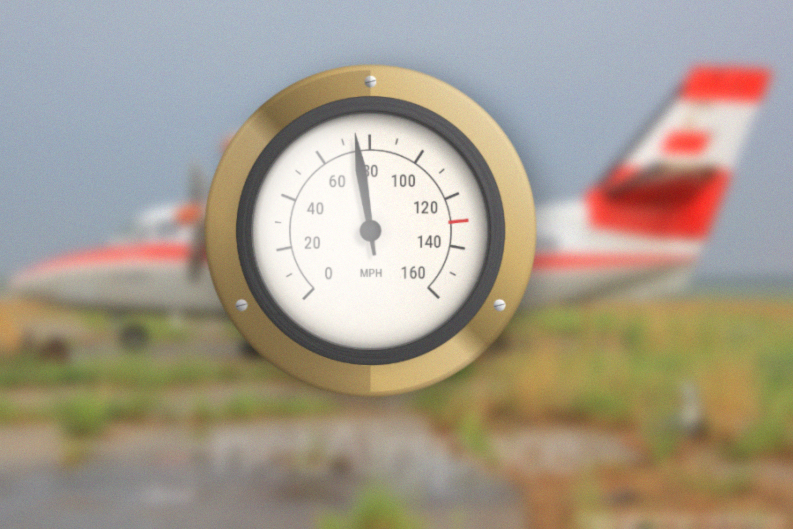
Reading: 75 mph
